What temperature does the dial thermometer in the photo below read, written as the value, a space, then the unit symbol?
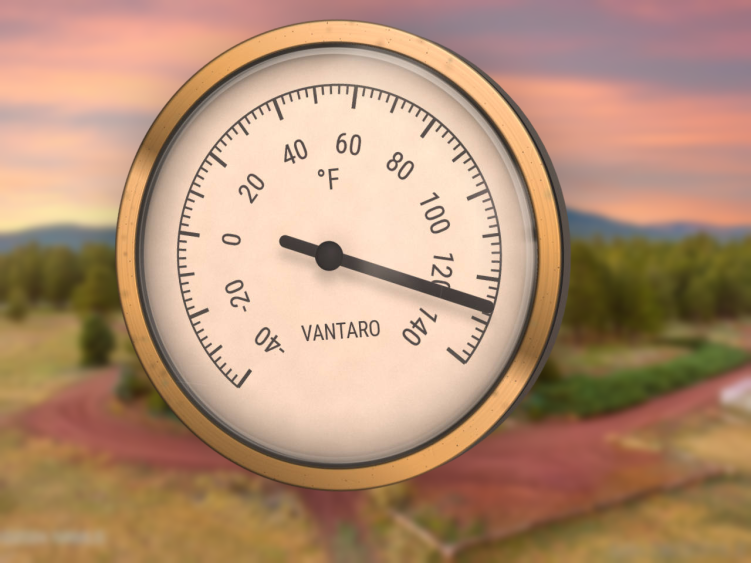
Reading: 126 °F
